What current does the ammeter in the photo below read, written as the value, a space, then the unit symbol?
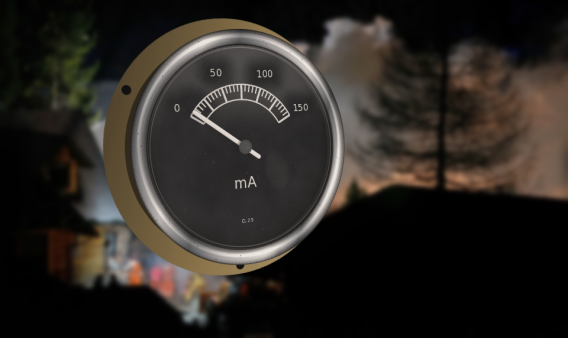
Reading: 5 mA
